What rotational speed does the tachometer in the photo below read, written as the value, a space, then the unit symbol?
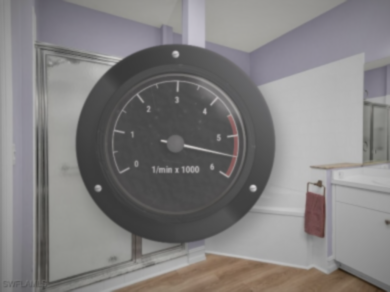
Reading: 5500 rpm
